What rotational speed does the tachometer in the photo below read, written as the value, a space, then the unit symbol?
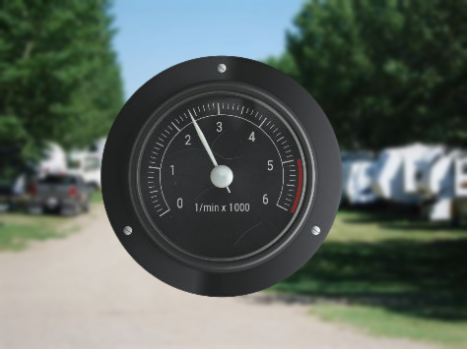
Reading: 2400 rpm
